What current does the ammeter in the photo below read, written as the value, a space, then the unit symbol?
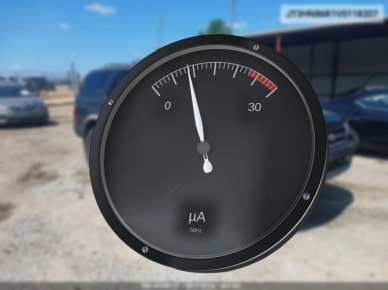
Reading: 9 µA
